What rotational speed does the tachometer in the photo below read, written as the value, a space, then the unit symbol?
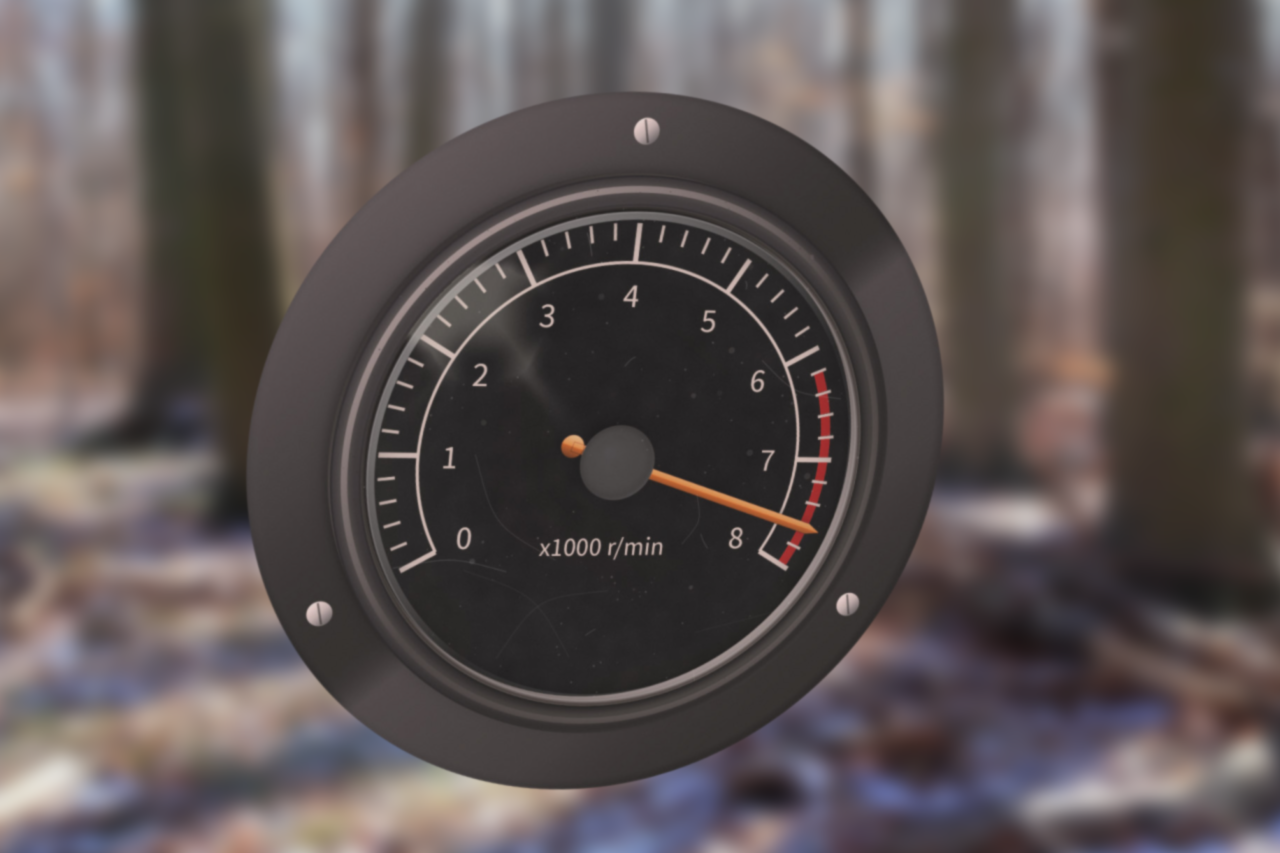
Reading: 7600 rpm
